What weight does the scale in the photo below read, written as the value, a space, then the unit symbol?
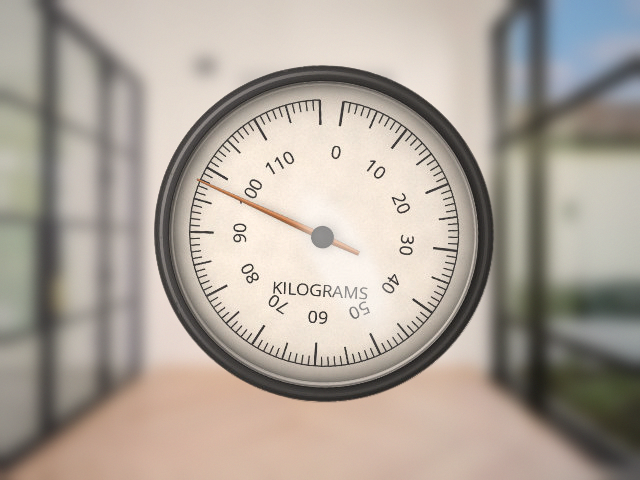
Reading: 98 kg
